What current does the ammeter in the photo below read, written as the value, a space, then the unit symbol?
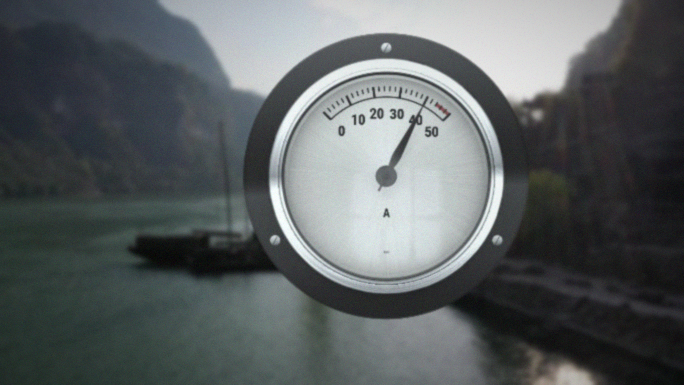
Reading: 40 A
